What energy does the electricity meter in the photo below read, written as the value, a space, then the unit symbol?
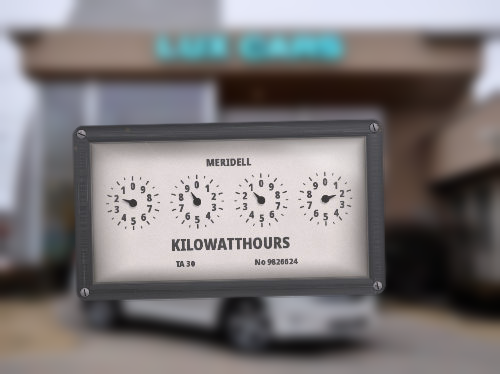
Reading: 1912 kWh
